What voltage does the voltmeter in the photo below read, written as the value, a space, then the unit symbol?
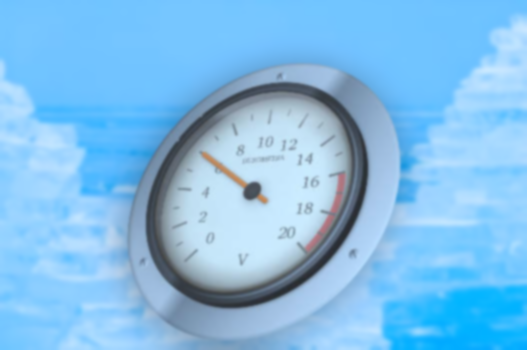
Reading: 6 V
